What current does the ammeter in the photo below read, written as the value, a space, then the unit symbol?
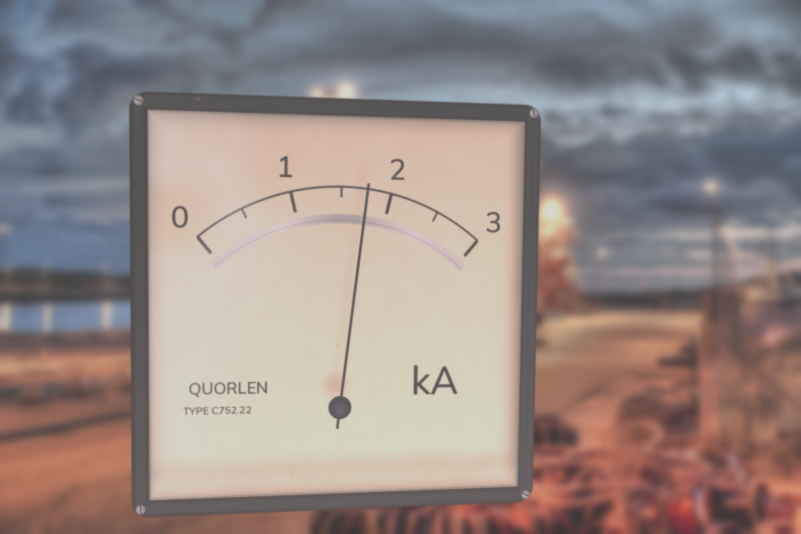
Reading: 1.75 kA
